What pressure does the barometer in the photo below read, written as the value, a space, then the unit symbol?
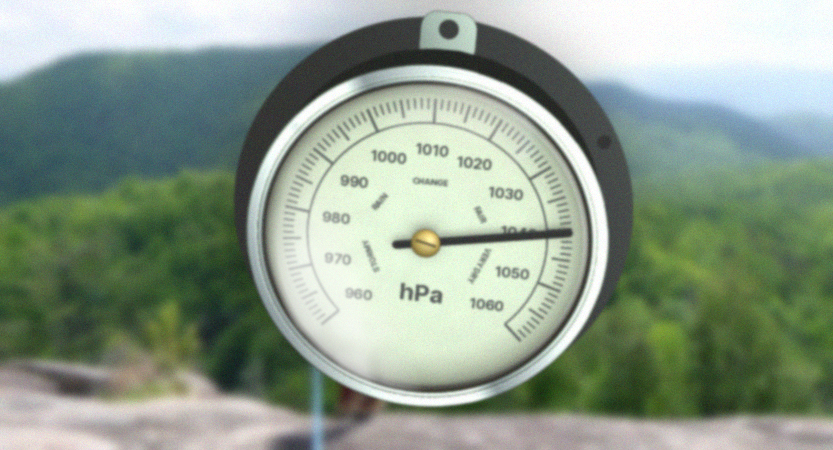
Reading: 1040 hPa
